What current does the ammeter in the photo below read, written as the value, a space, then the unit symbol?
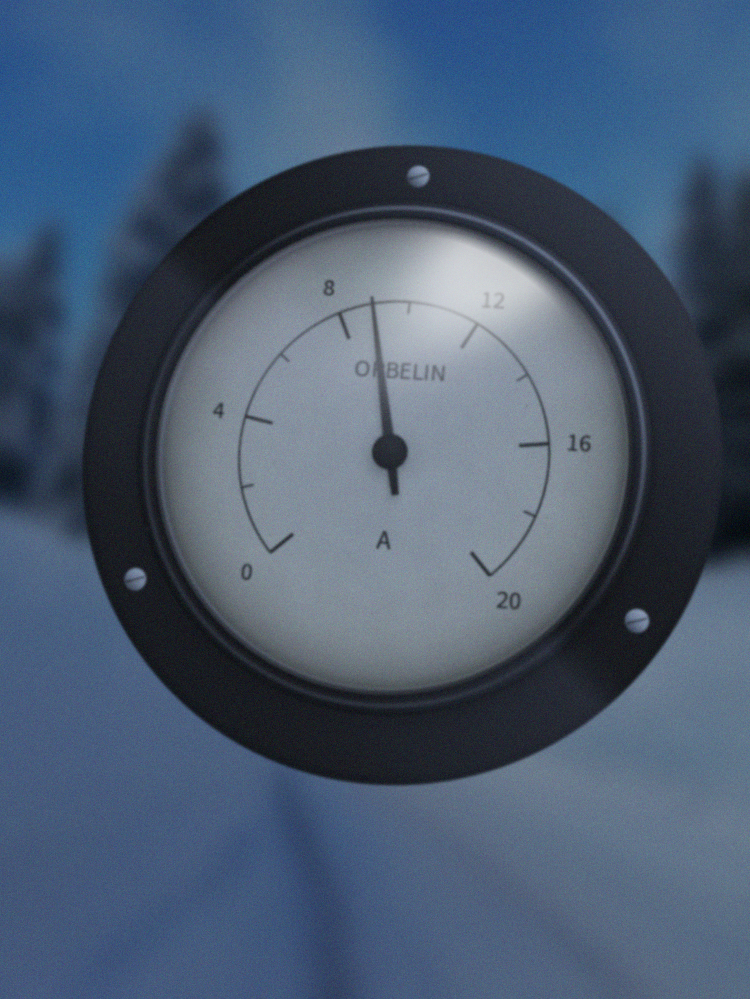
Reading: 9 A
